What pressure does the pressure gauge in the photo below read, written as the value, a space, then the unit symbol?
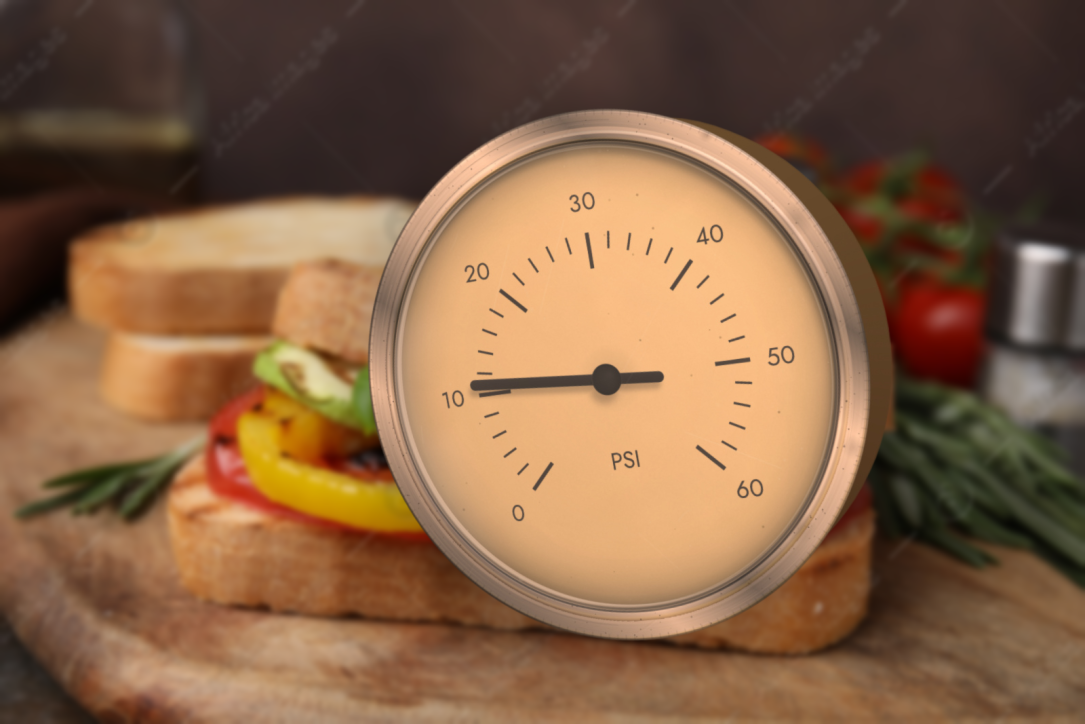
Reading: 11 psi
